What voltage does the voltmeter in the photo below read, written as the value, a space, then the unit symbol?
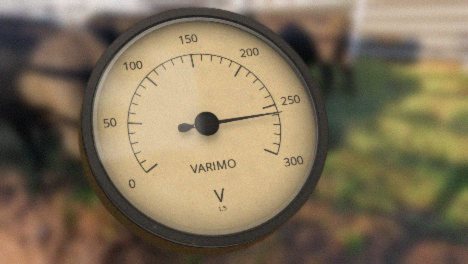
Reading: 260 V
